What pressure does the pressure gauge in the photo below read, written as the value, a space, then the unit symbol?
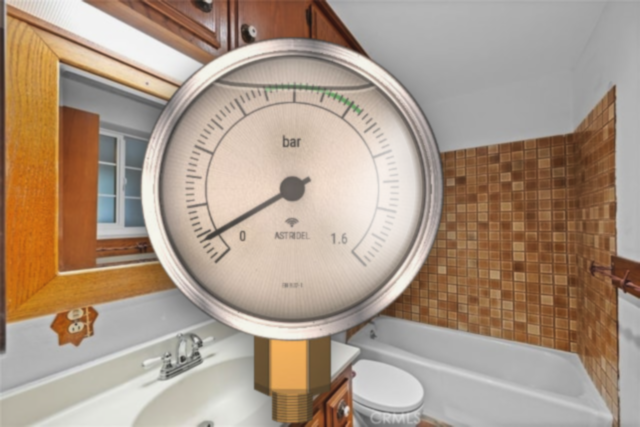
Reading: 0.08 bar
